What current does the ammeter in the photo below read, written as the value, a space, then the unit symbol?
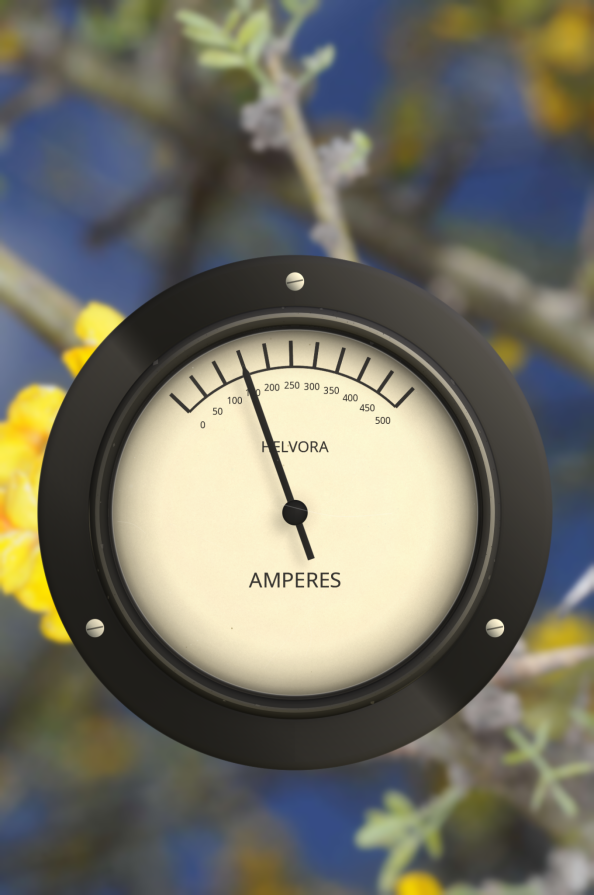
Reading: 150 A
